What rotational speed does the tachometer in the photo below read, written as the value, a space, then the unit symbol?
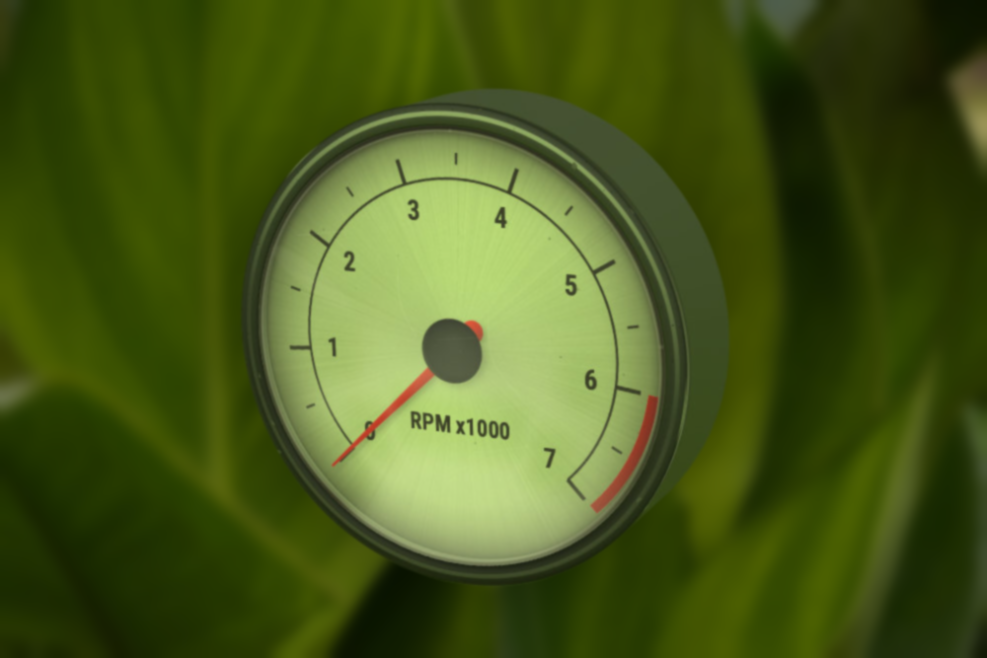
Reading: 0 rpm
